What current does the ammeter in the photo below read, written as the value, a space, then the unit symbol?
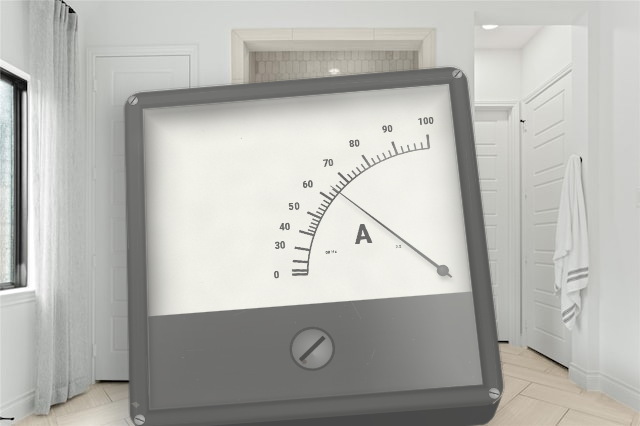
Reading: 64 A
